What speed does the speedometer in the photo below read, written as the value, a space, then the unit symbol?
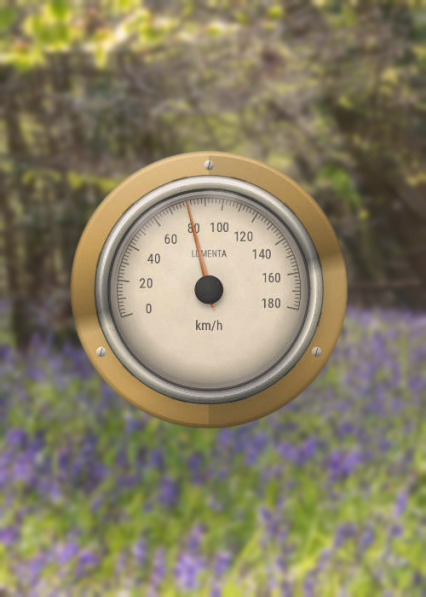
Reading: 80 km/h
